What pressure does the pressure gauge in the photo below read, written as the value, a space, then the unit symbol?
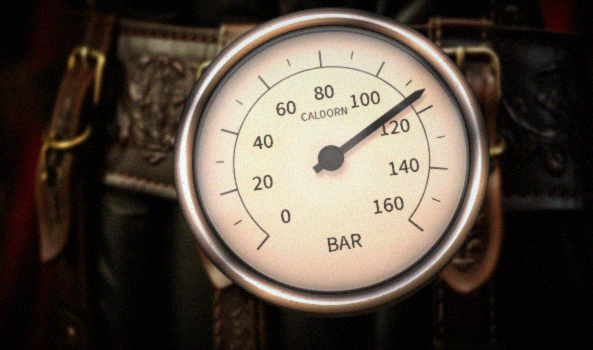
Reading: 115 bar
